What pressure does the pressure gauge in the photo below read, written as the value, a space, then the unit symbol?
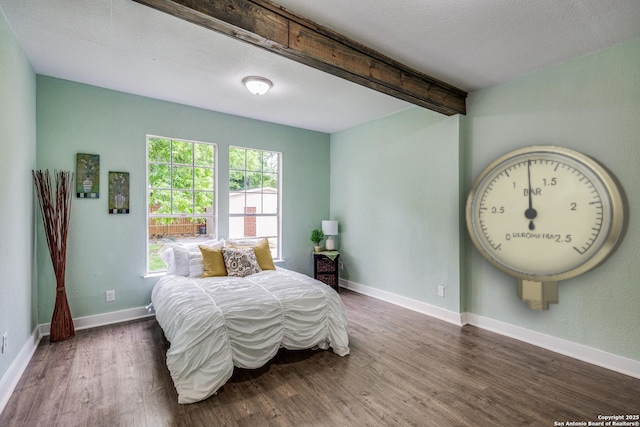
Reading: 1.25 bar
